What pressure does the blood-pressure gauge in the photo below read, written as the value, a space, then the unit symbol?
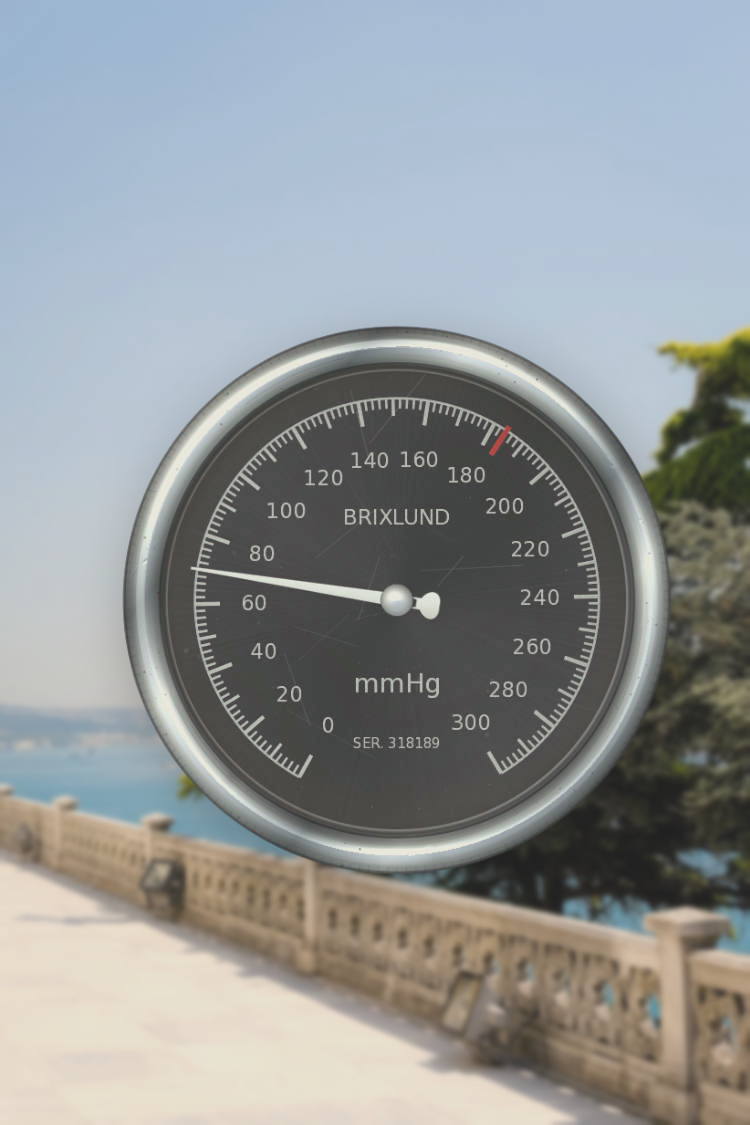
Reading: 70 mmHg
